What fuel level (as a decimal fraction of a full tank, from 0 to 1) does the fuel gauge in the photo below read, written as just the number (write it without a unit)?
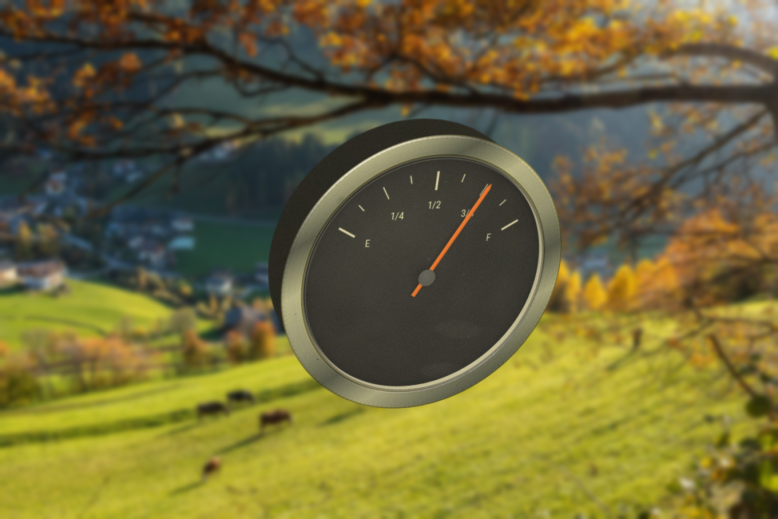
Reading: 0.75
